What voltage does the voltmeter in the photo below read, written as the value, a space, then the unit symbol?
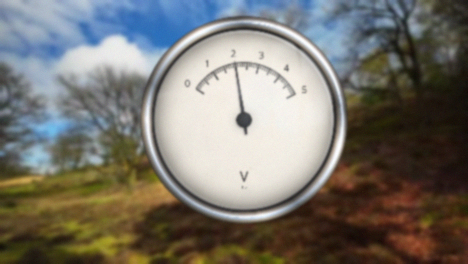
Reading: 2 V
